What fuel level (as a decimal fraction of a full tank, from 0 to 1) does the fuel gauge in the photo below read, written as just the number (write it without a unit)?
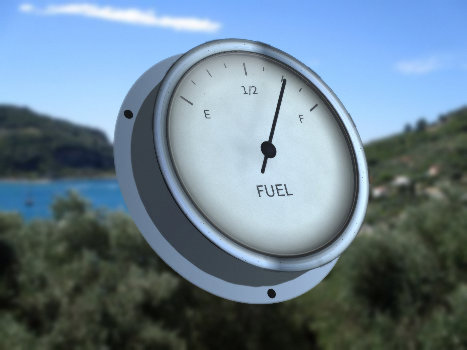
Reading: 0.75
